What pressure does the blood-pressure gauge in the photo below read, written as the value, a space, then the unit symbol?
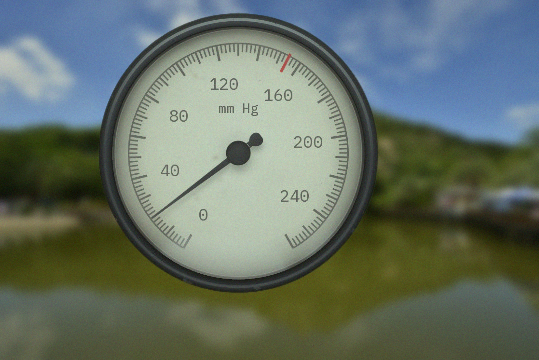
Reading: 20 mmHg
